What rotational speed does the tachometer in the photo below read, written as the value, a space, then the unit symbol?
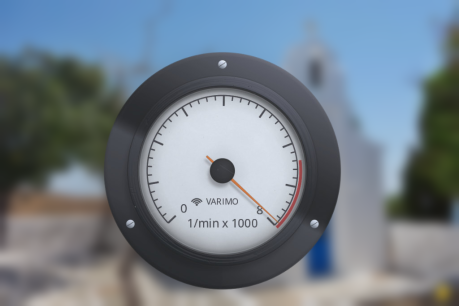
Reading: 7900 rpm
